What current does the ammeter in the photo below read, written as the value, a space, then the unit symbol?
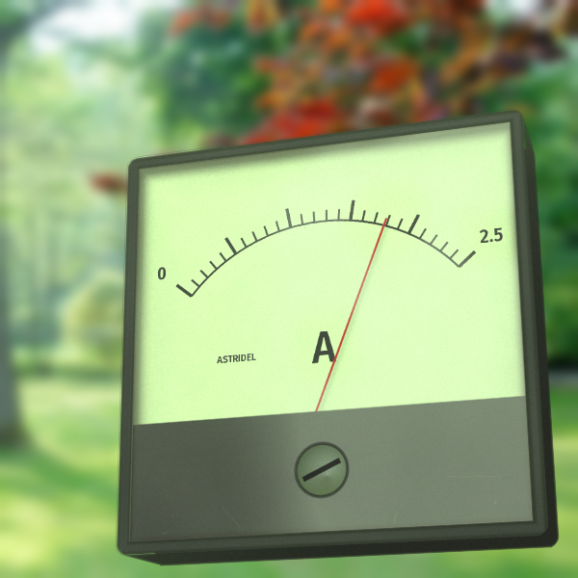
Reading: 1.8 A
